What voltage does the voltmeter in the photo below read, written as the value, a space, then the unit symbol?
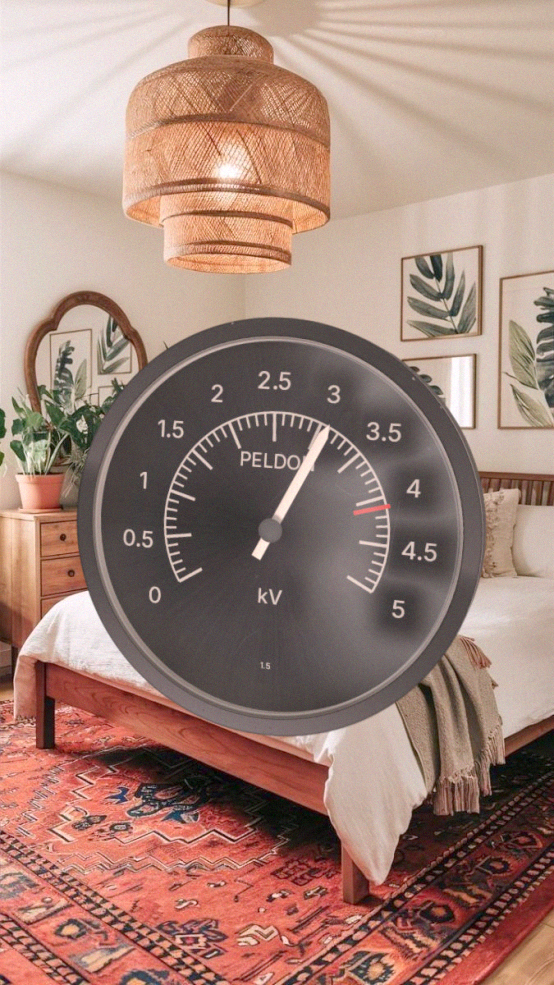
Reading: 3.1 kV
